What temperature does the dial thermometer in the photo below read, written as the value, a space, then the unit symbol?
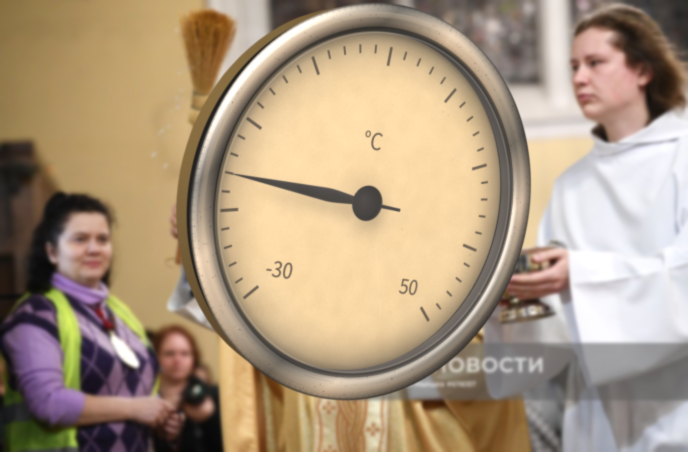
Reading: -16 °C
